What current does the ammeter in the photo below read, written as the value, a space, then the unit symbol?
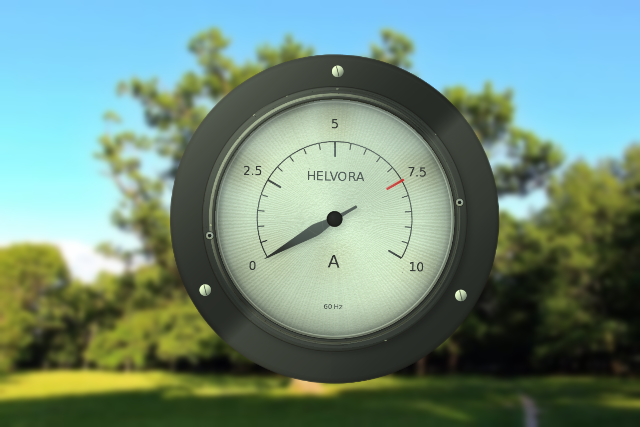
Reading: 0 A
